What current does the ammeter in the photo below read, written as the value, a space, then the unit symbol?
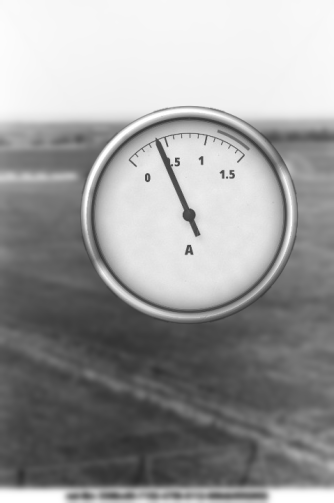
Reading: 0.4 A
